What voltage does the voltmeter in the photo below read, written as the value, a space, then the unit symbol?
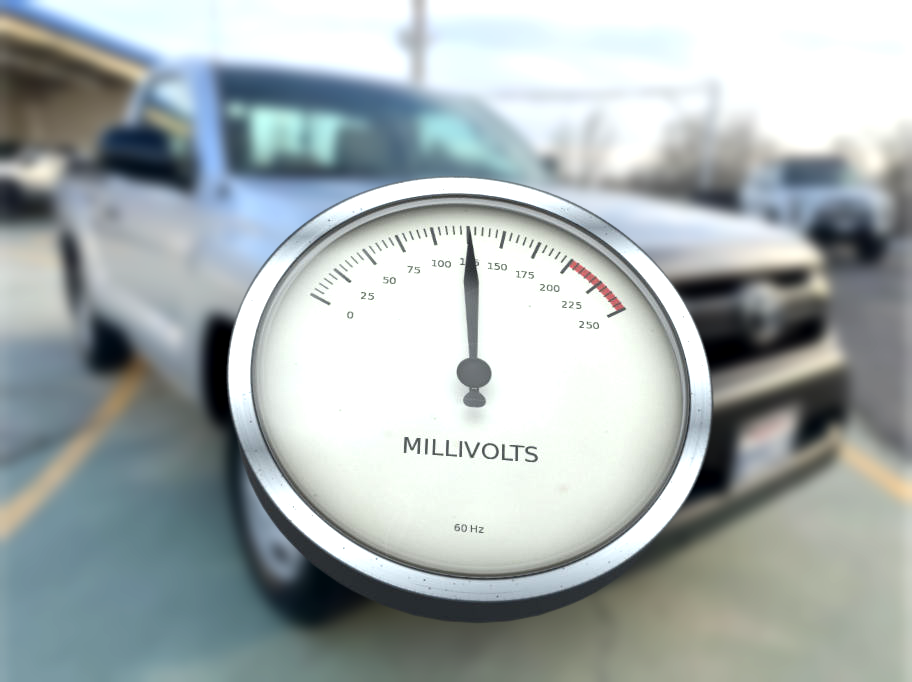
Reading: 125 mV
